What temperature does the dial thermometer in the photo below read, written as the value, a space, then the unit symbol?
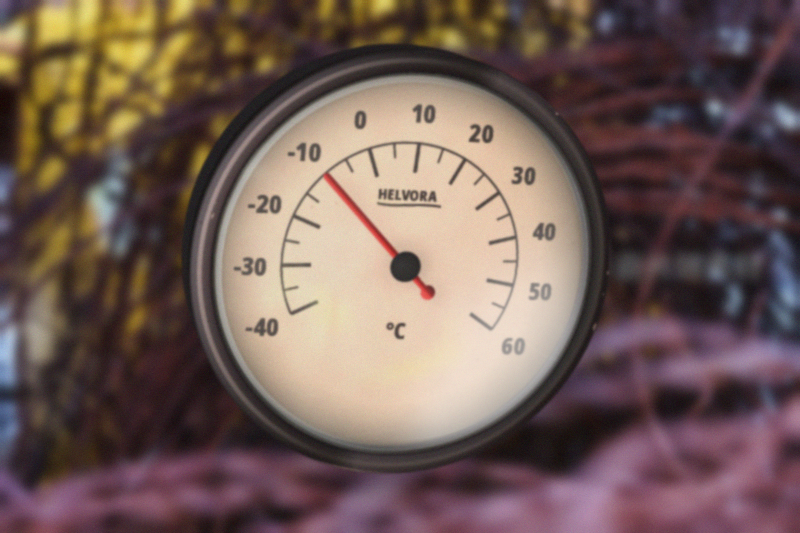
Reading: -10 °C
